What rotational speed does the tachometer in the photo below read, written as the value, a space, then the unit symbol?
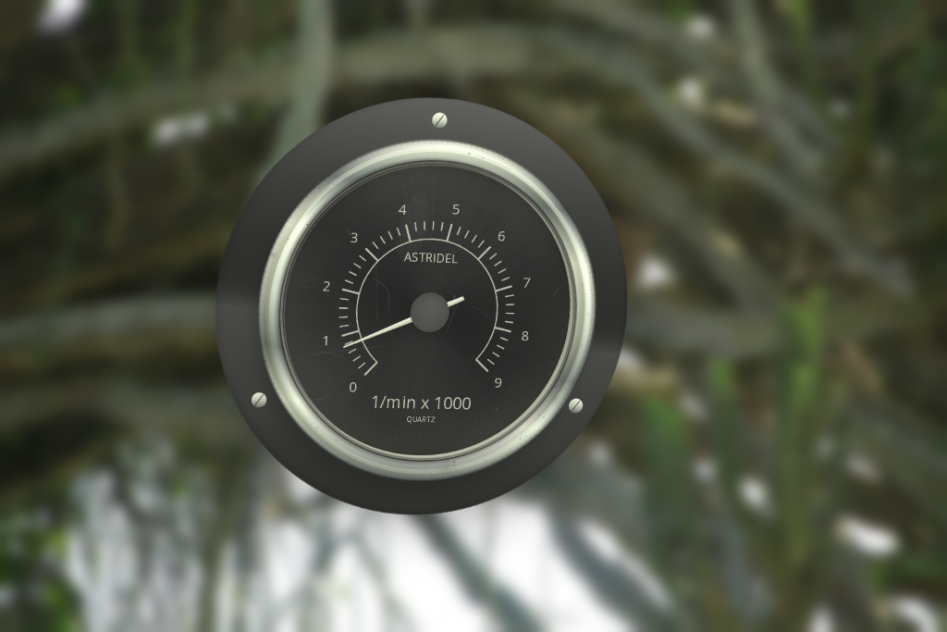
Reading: 800 rpm
